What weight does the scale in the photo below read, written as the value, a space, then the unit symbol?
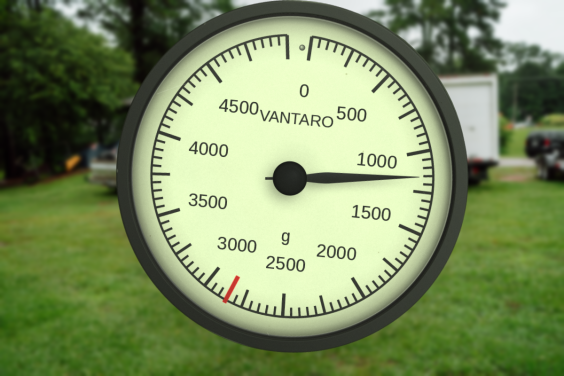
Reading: 1150 g
